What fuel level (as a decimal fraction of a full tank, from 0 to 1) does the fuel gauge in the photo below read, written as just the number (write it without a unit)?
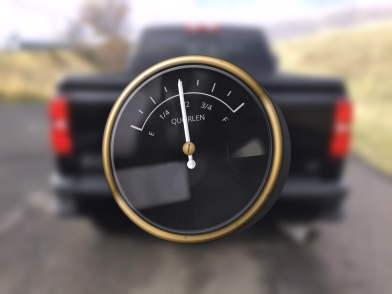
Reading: 0.5
